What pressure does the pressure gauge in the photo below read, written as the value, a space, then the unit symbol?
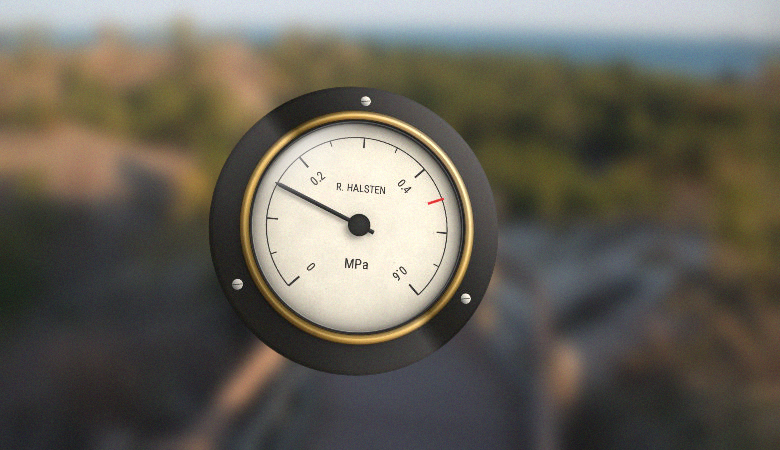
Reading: 0.15 MPa
